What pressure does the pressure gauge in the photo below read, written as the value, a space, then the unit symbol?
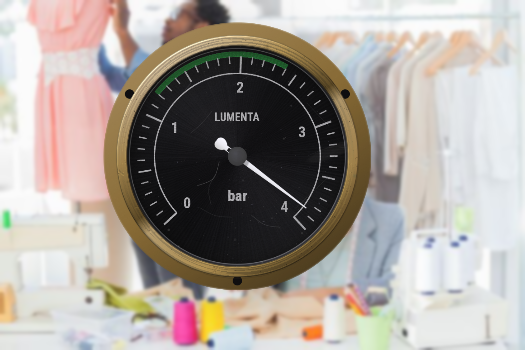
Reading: 3.85 bar
